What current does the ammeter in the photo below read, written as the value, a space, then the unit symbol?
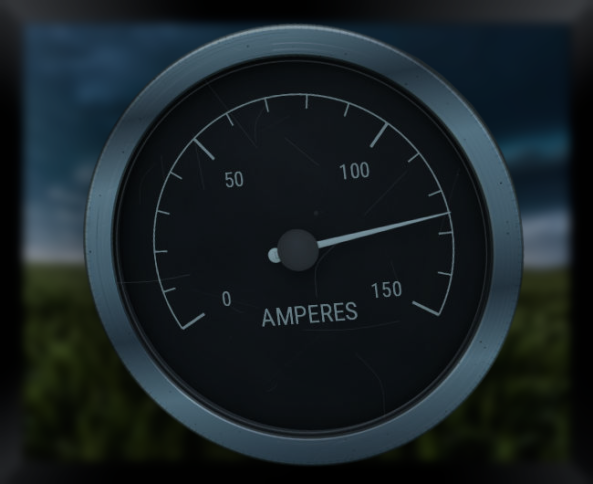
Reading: 125 A
